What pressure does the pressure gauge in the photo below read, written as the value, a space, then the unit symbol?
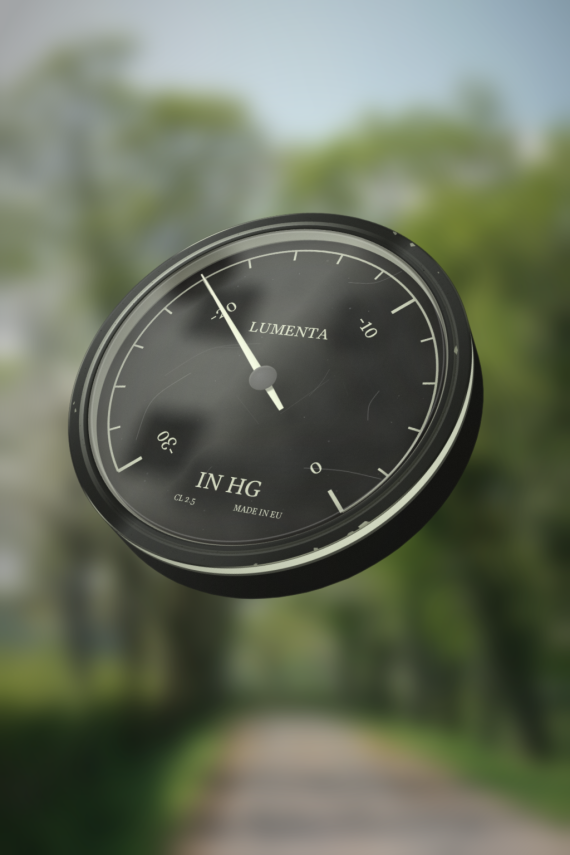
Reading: -20 inHg
